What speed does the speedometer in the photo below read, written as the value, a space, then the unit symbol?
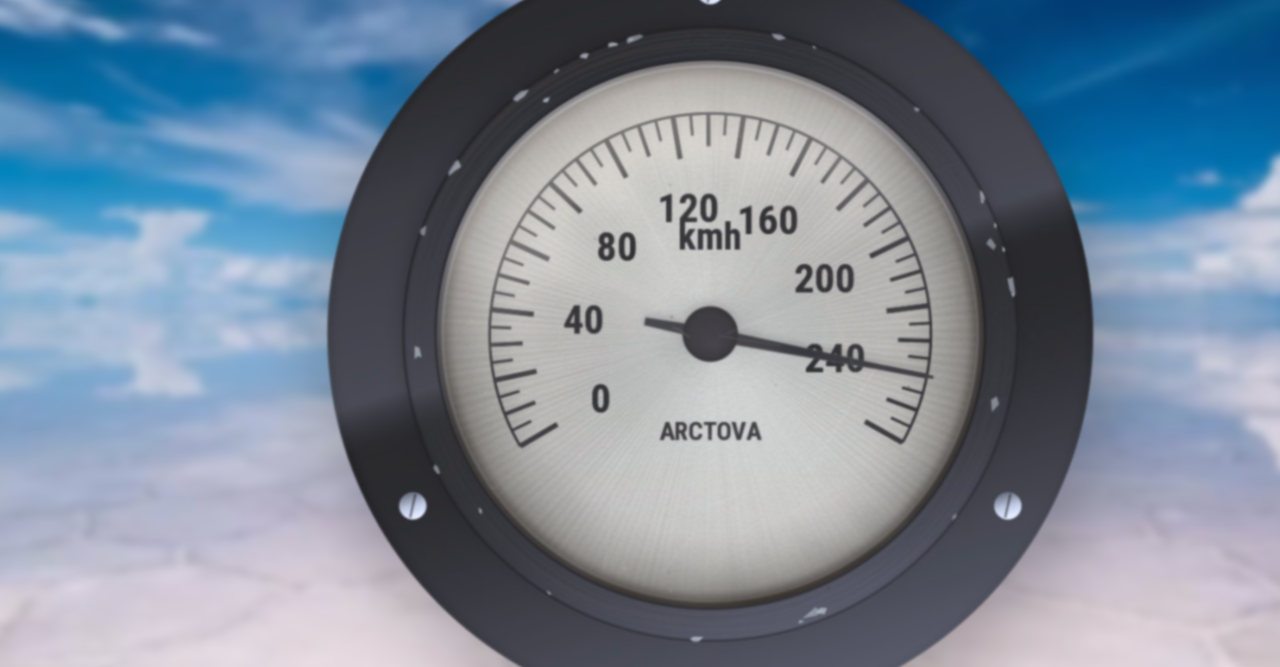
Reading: 240 km/h
